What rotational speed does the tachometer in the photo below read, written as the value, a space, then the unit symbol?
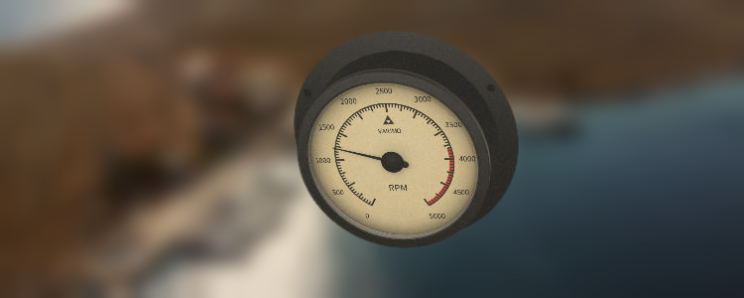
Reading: 1250 rpm
